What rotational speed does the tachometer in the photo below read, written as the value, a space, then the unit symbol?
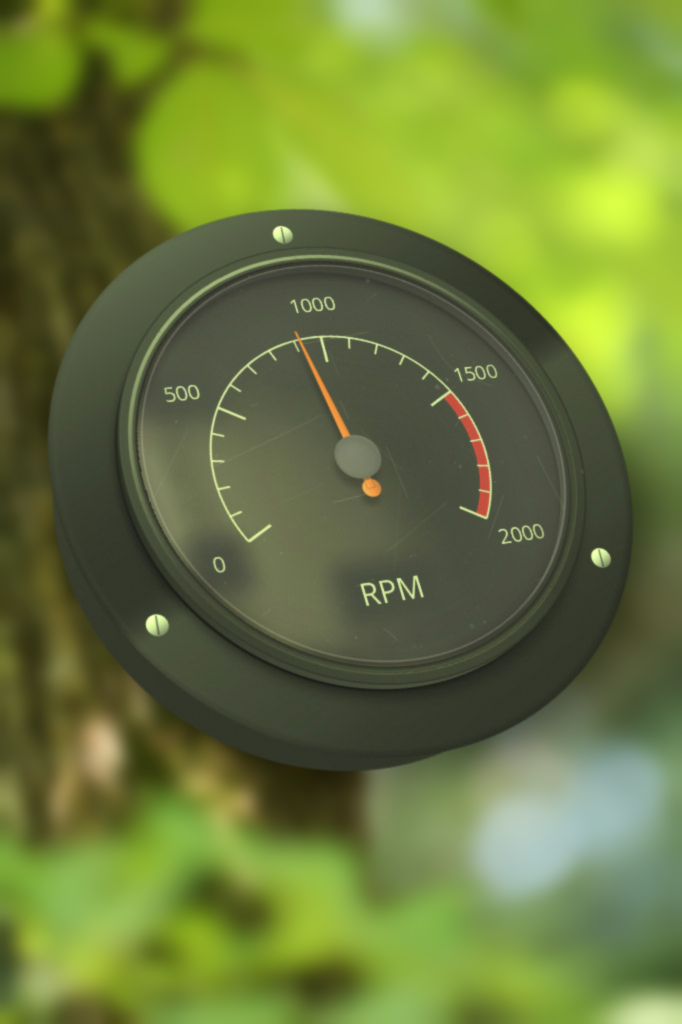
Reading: 900 rpm
